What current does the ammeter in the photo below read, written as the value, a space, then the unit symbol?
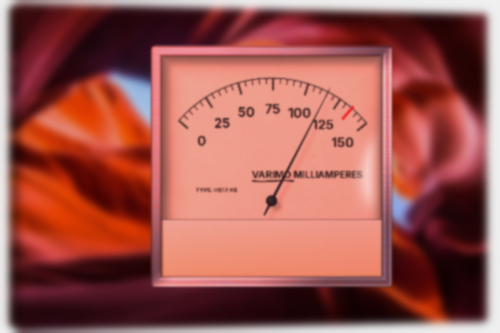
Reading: 115 mA
